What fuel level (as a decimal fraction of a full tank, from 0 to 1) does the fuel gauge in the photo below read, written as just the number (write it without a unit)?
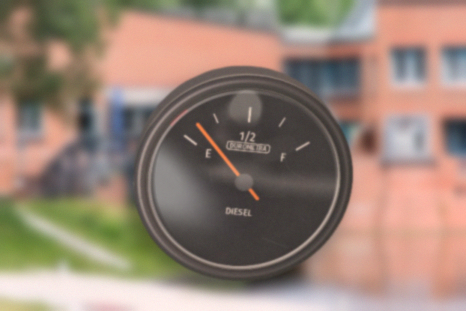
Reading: 0.125
